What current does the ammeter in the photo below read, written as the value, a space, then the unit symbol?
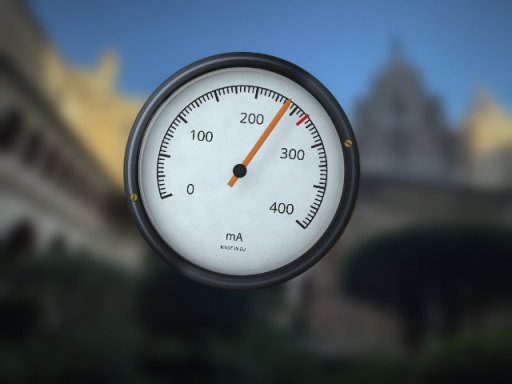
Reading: 240 mA
